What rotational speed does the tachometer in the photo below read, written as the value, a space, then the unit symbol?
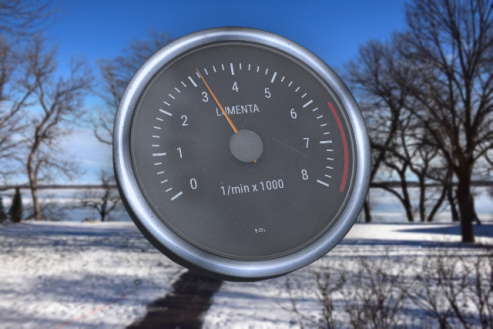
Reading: 3200 rpm
